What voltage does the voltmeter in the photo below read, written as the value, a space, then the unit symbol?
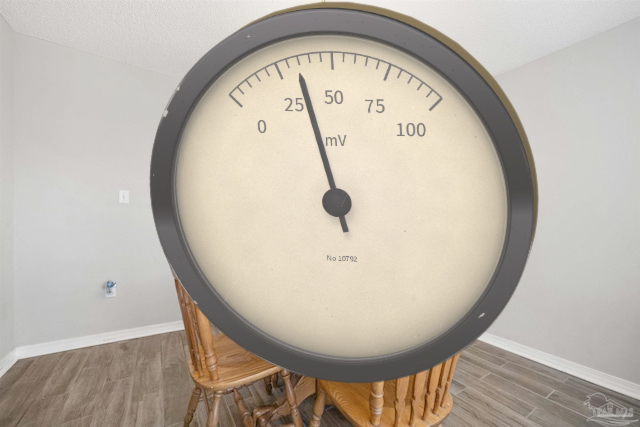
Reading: 35 mV
